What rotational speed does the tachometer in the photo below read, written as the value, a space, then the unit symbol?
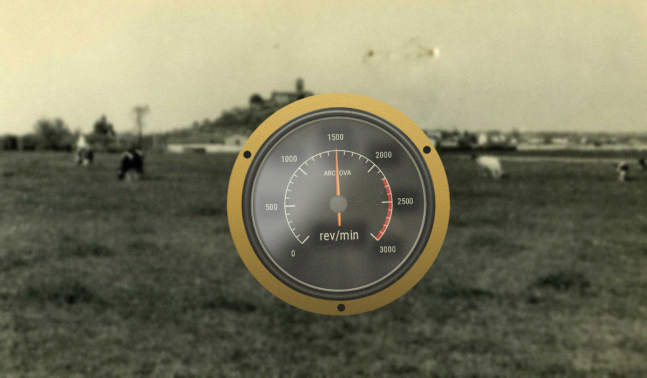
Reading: 1500 rpm
